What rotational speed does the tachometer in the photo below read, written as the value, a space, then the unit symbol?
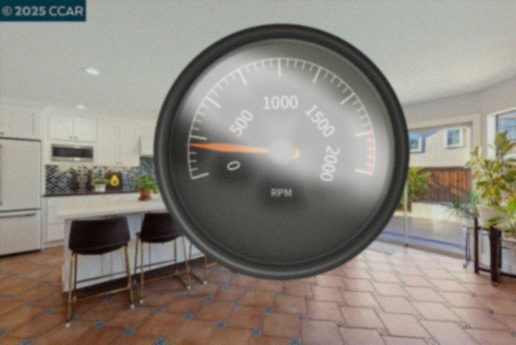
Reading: 200 rpm
